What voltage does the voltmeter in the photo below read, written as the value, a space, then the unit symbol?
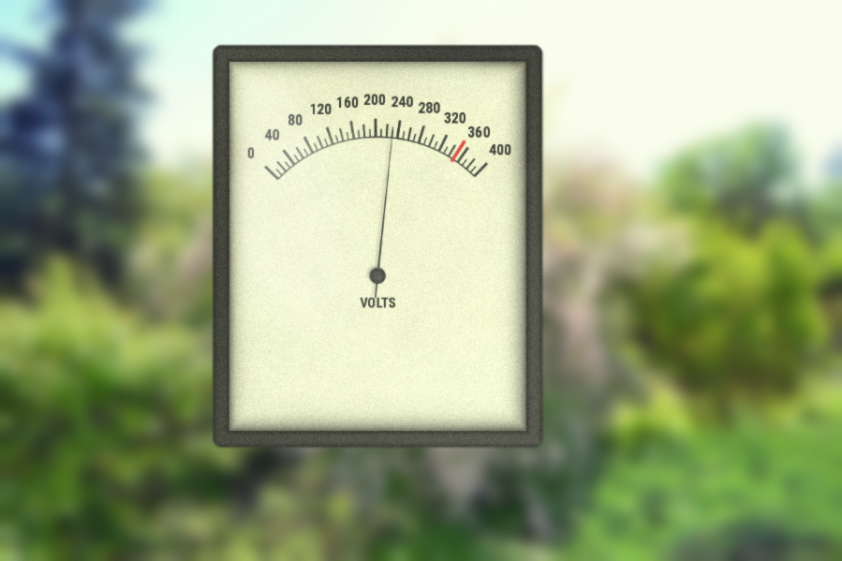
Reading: 230 V
